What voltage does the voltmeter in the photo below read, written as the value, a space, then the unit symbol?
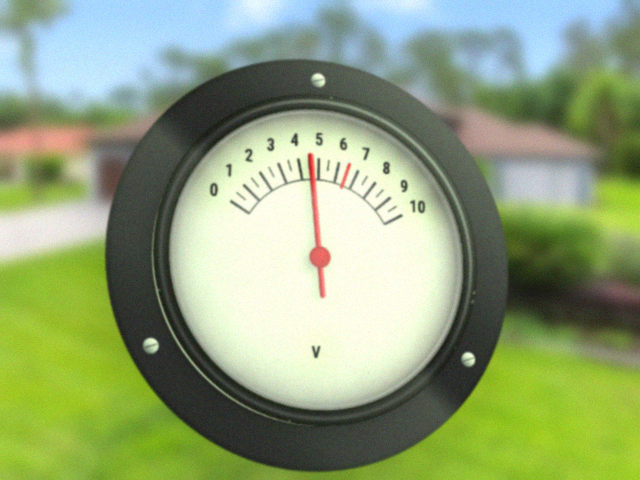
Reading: 4.5 V
